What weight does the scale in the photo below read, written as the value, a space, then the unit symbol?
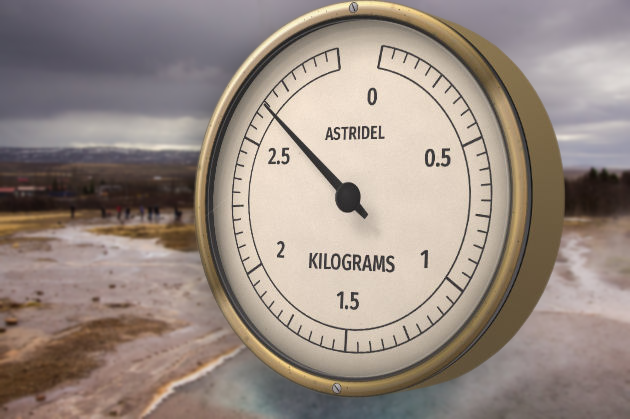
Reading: 2.65 kg
